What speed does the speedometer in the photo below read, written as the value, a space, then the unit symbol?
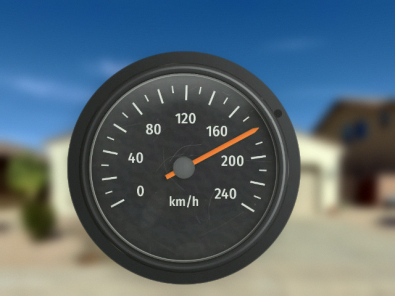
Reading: 180 km/h
